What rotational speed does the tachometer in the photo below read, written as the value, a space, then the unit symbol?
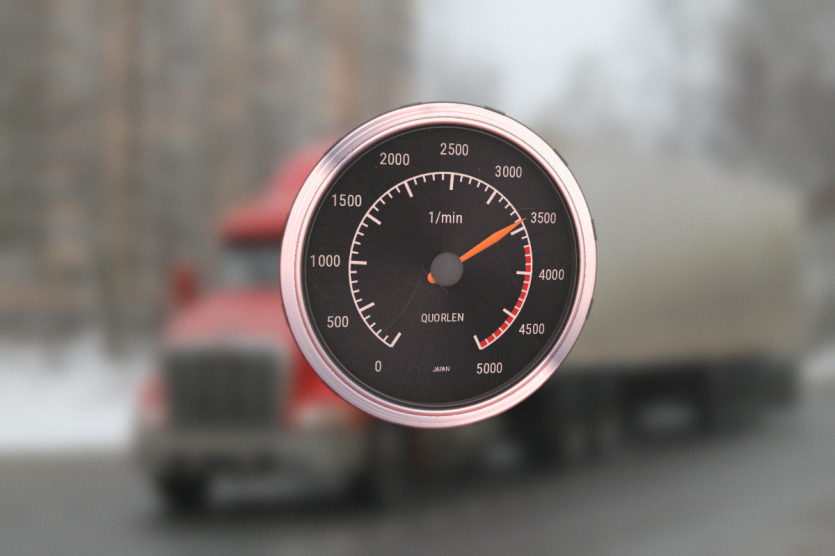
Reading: 3400 rpm
